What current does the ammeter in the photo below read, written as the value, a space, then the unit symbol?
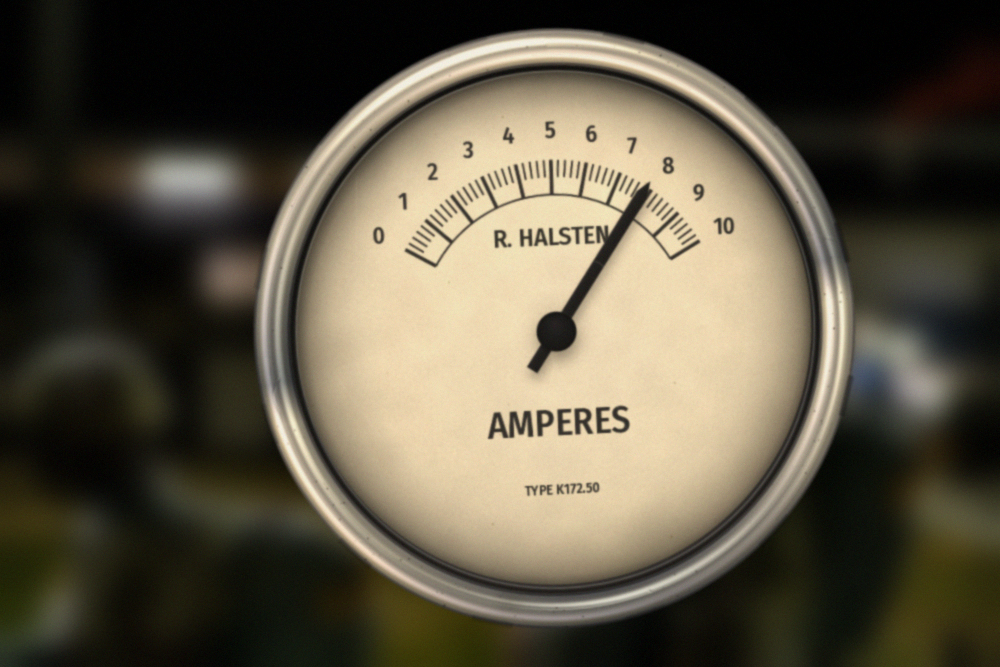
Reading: 7.8 A
